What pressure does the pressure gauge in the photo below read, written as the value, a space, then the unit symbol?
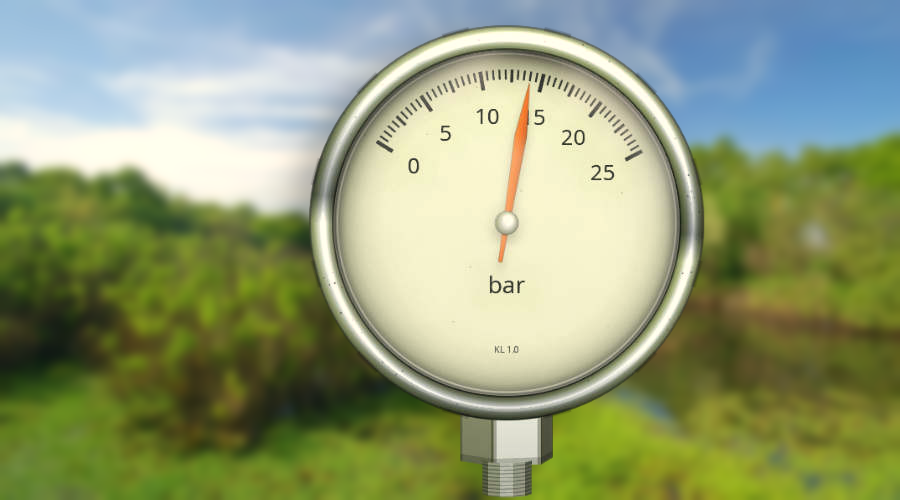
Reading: 14 bar
